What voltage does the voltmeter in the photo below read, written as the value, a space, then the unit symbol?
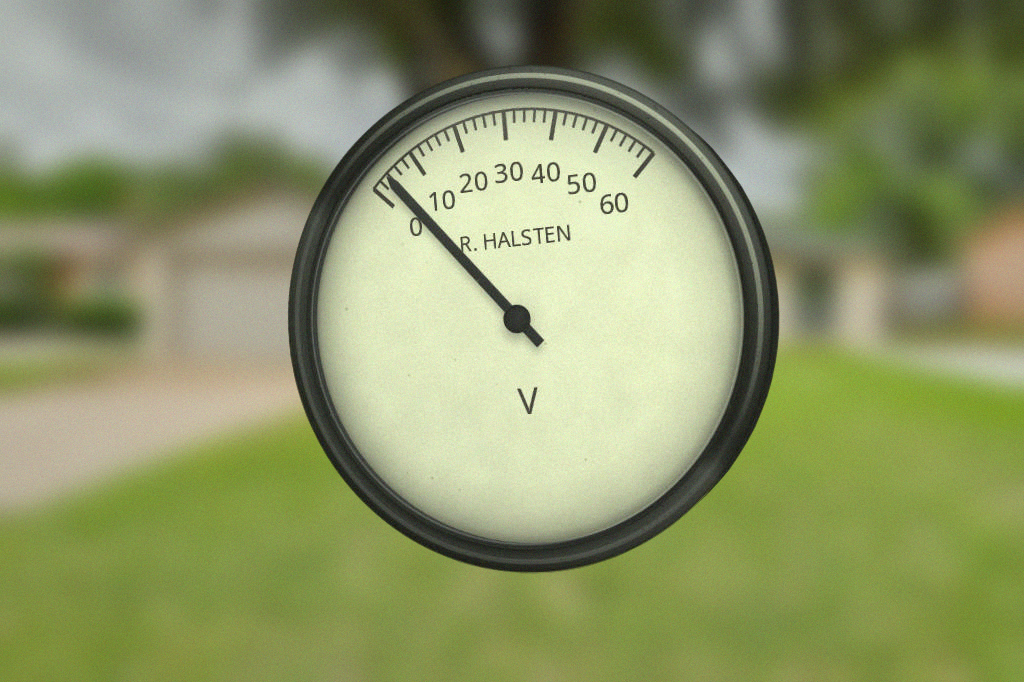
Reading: 4 V
